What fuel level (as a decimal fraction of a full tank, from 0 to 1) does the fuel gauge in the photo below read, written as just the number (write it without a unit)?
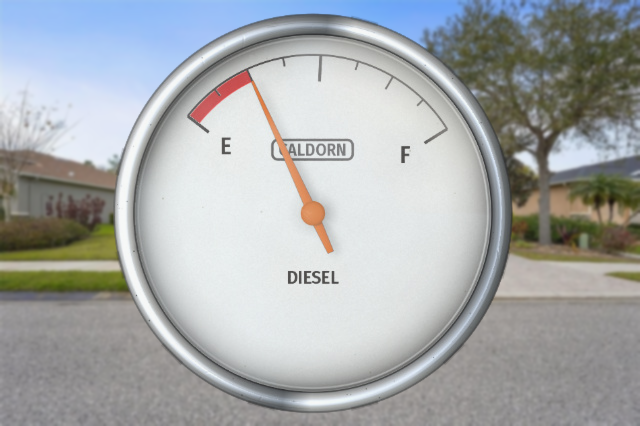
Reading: 0.25
